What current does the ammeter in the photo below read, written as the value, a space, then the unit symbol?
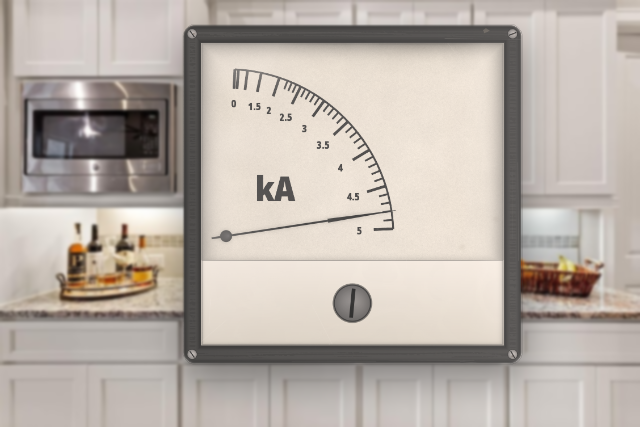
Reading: 4.8 kA
